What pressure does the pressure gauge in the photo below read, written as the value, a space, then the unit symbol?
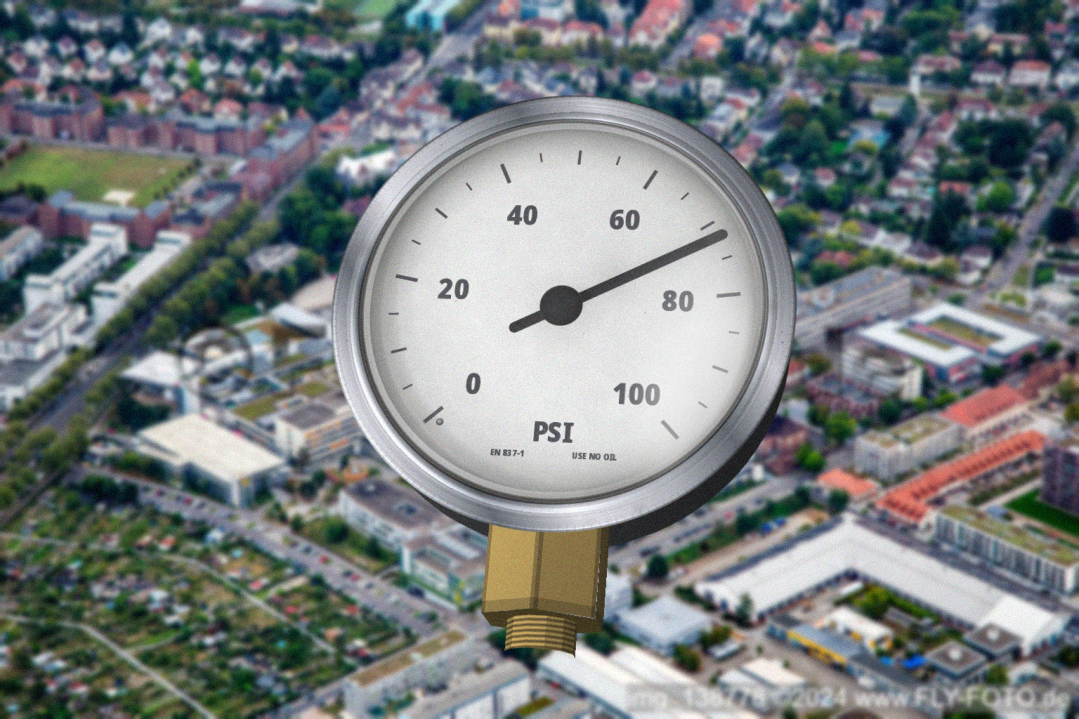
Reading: 72.5 psi
